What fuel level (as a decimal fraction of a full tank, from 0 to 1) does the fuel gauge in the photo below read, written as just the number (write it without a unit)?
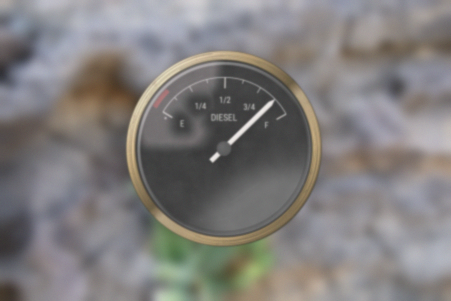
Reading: 0.875
